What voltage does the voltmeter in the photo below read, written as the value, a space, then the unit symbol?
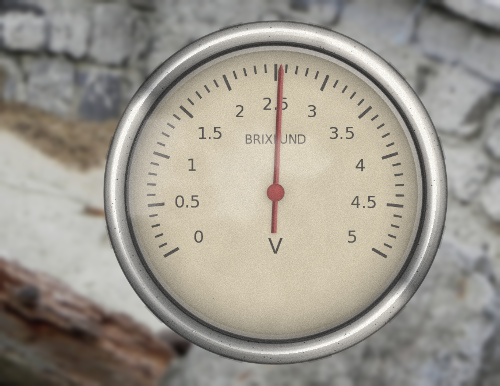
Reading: 2.55 V
